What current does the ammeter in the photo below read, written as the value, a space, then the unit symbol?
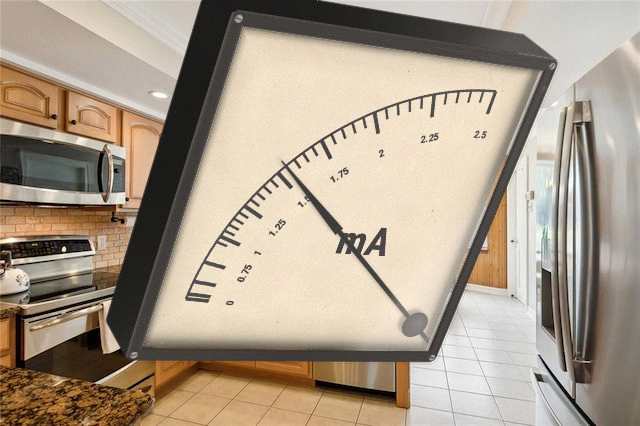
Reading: 1.55 mA
